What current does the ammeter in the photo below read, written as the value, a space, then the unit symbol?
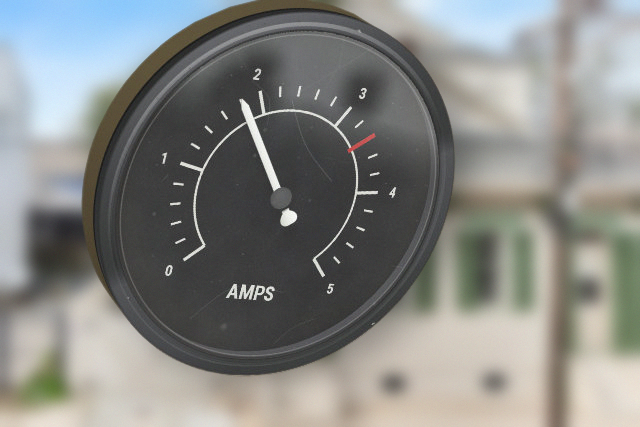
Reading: 1.8 A
